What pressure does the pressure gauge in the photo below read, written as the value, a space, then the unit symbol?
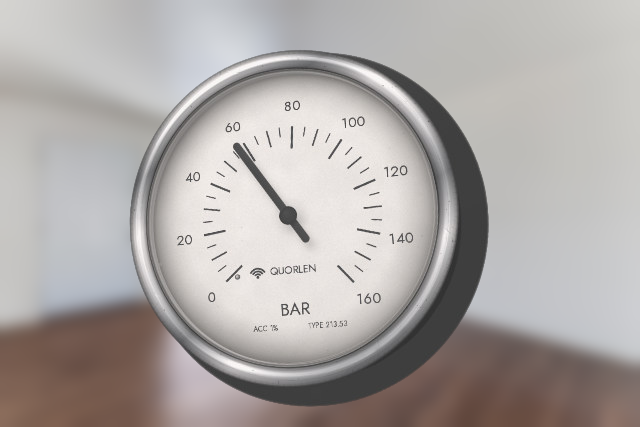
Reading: 57.5 bar
